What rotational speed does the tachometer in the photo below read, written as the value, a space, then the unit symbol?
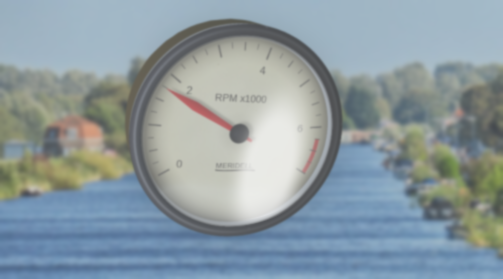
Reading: 1750 rpm
